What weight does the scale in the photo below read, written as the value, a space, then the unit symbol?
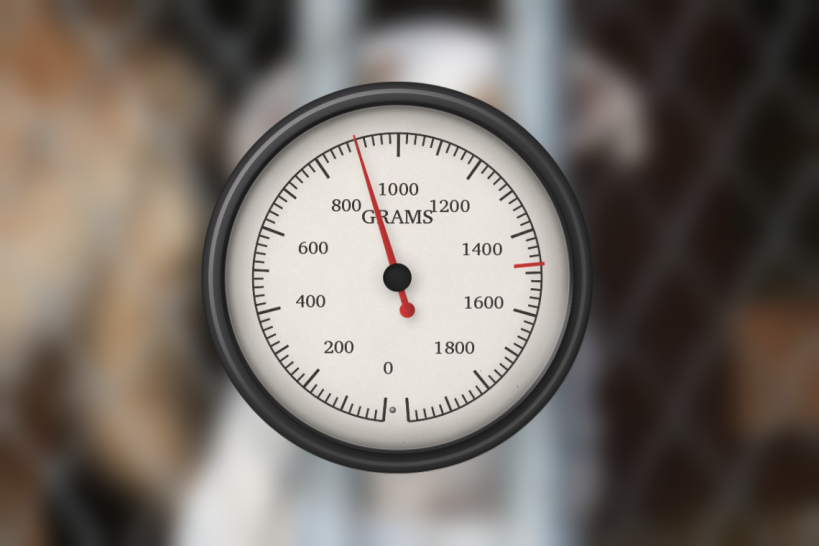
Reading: 900 g
